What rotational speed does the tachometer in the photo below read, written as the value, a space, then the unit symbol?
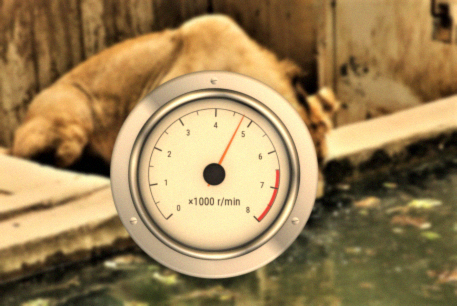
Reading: 4750 rpm
